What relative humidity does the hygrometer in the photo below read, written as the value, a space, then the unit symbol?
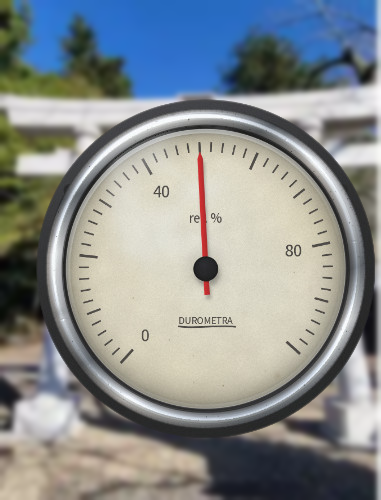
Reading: 50 %
